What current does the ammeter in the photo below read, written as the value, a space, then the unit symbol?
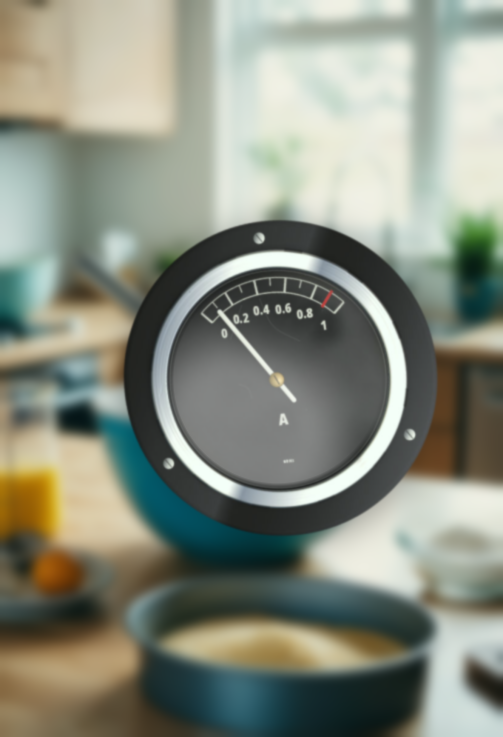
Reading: 0.1 A
